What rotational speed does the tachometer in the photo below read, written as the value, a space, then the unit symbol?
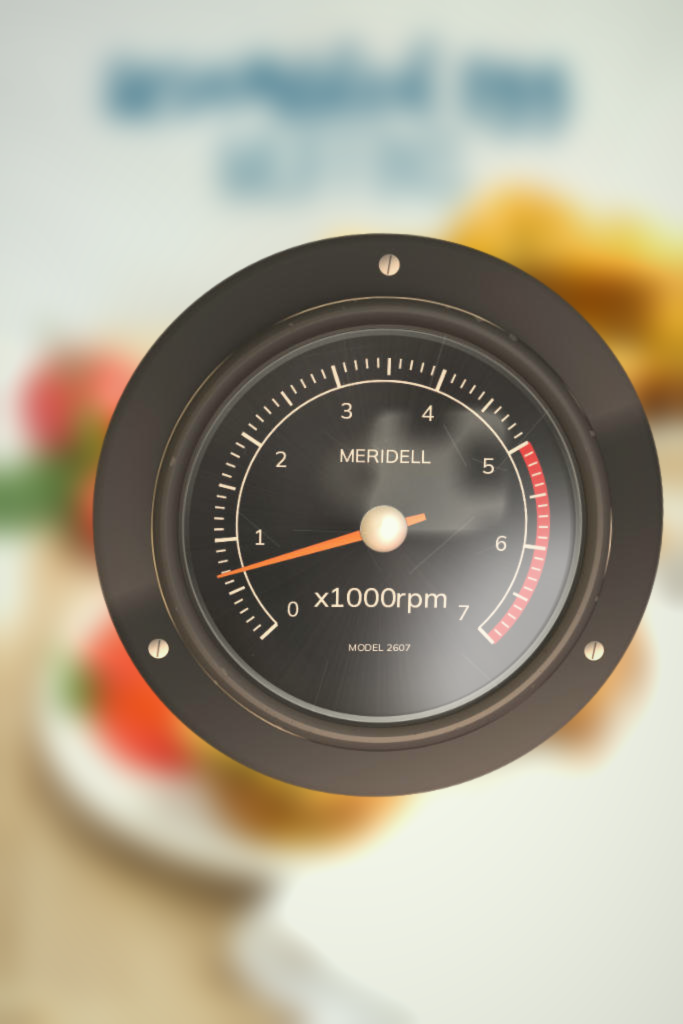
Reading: 700 rpm
